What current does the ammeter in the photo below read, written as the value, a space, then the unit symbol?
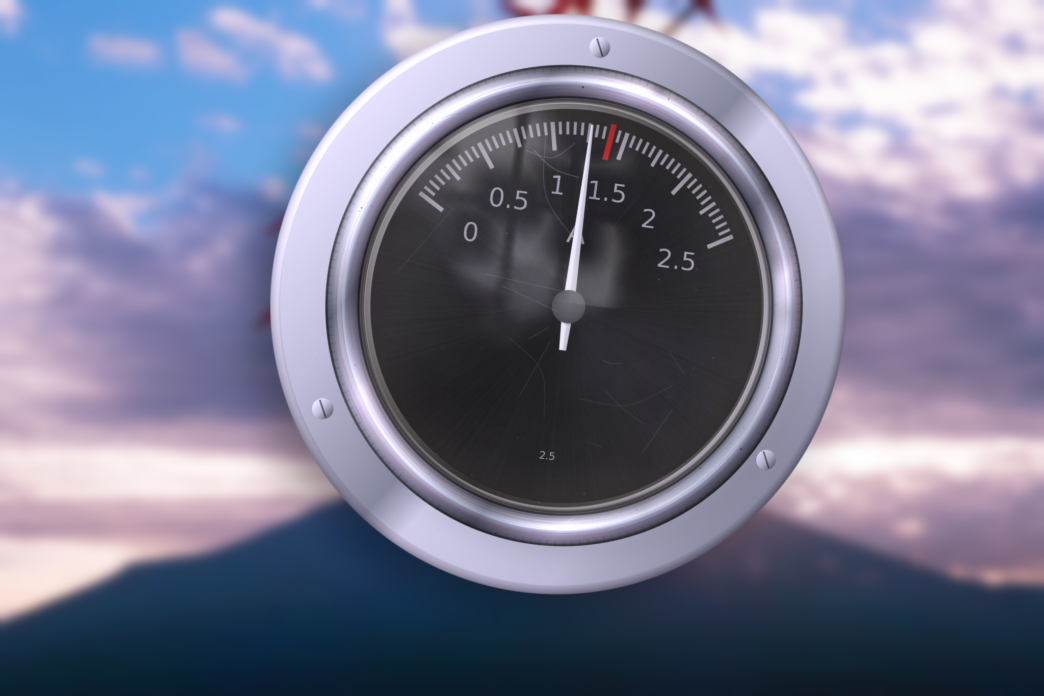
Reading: 1.25 A
